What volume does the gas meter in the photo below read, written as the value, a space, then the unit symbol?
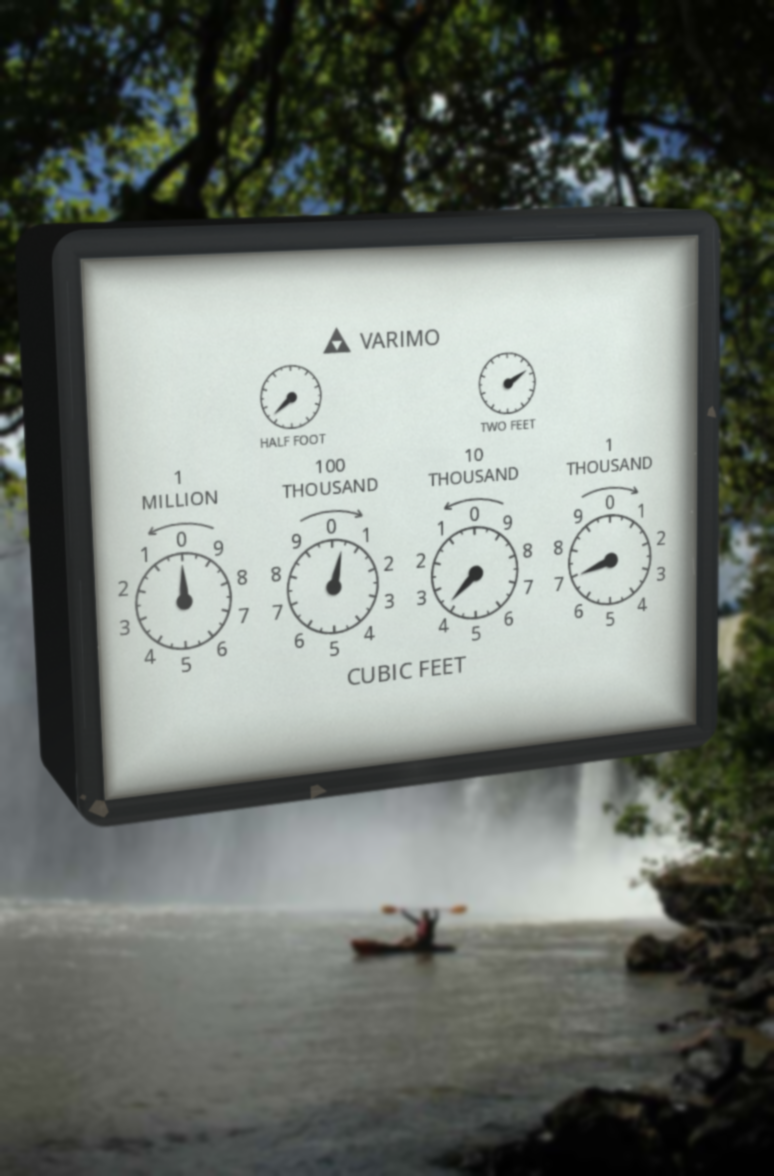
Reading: 3700 ft³
